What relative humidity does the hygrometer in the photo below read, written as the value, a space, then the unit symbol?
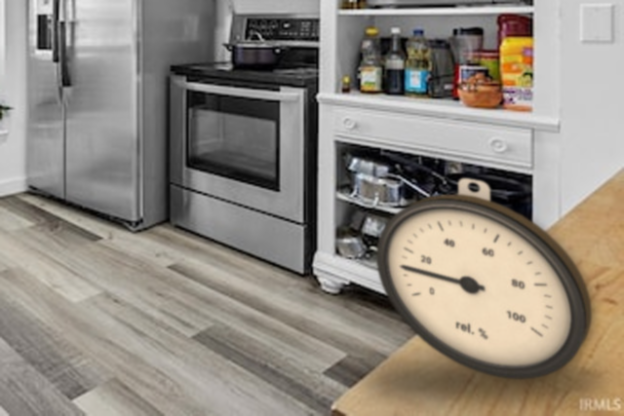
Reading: 12 %
